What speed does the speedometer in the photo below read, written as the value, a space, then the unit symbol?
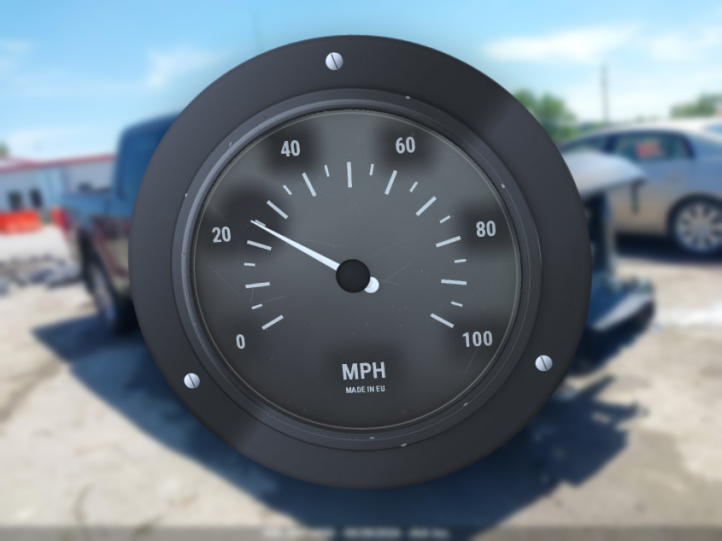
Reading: 25 mph
